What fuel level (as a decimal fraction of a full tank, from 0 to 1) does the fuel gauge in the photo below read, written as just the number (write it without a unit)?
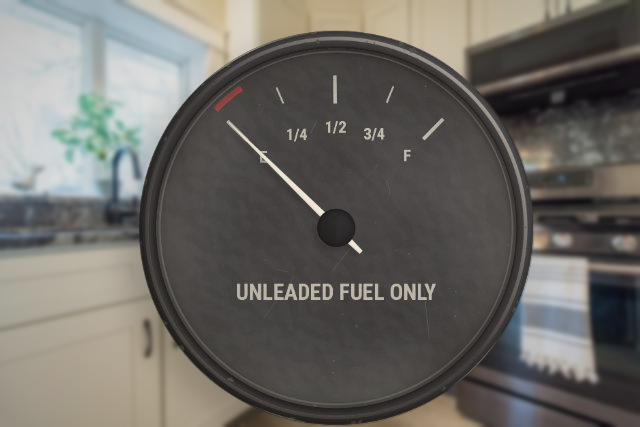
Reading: 0
